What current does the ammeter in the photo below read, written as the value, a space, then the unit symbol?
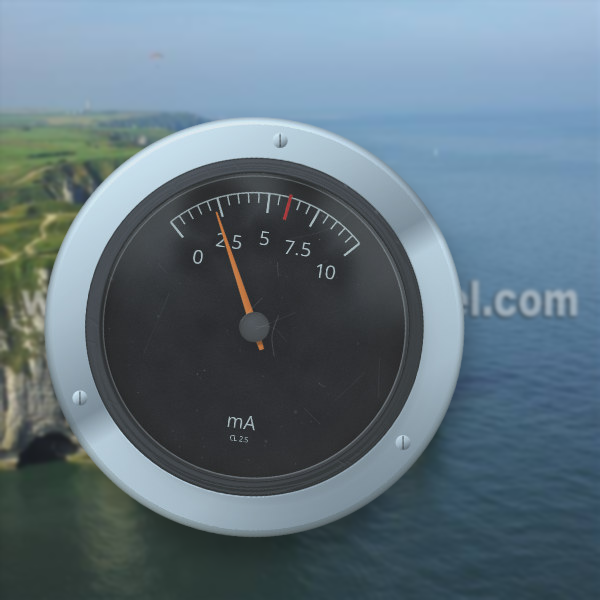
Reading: 2.25 mA
